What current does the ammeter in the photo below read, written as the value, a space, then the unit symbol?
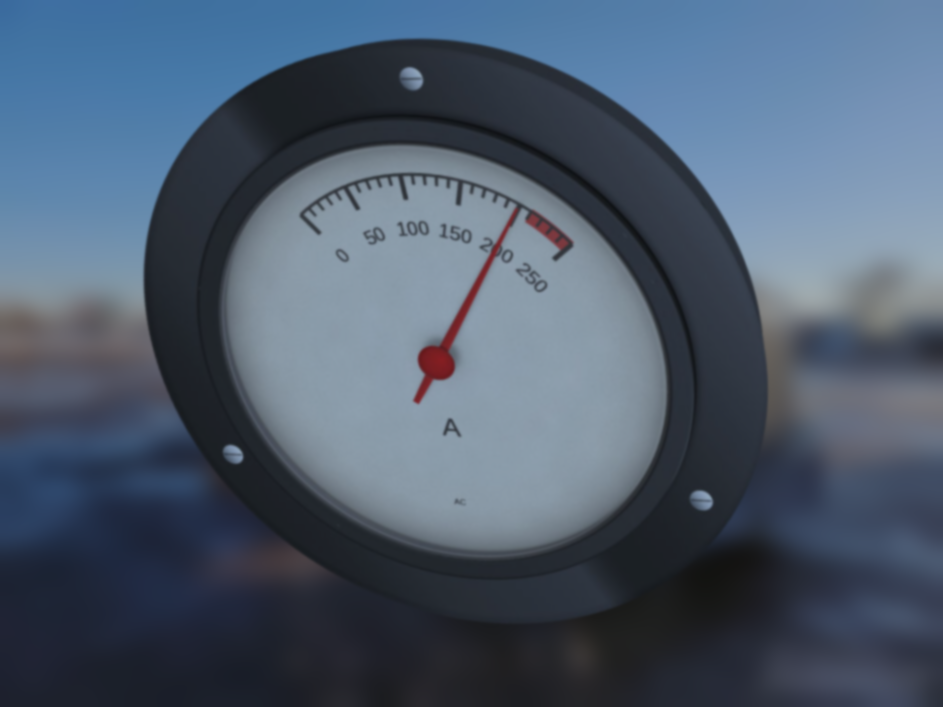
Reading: 200 A
